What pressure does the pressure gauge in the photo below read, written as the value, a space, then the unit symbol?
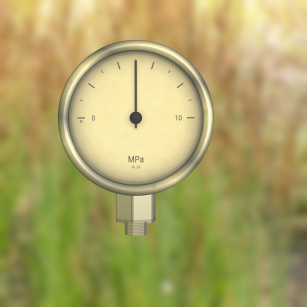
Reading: 5 MPa
